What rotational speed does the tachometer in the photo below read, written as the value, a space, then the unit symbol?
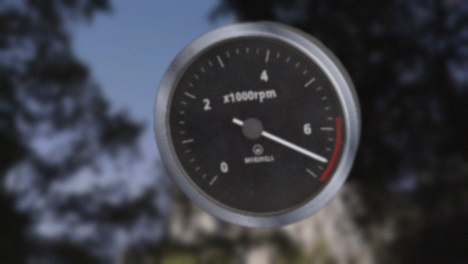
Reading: 6600 rpm
